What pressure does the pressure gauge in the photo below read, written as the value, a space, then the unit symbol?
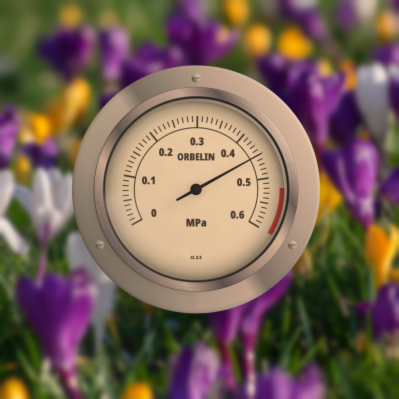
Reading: 0.45 MPa
